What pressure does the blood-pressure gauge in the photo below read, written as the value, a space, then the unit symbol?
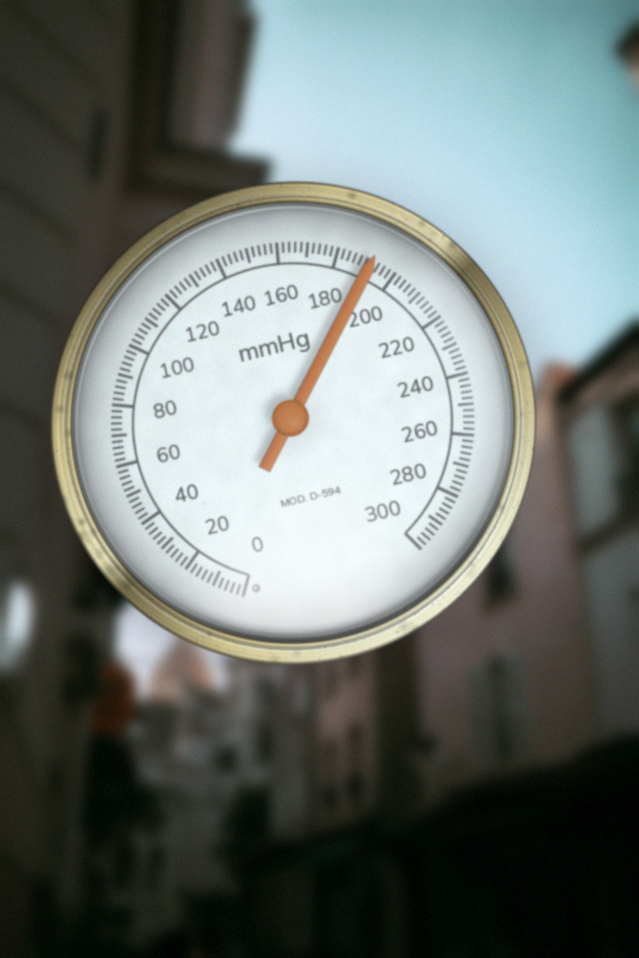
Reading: 192 mmHg
